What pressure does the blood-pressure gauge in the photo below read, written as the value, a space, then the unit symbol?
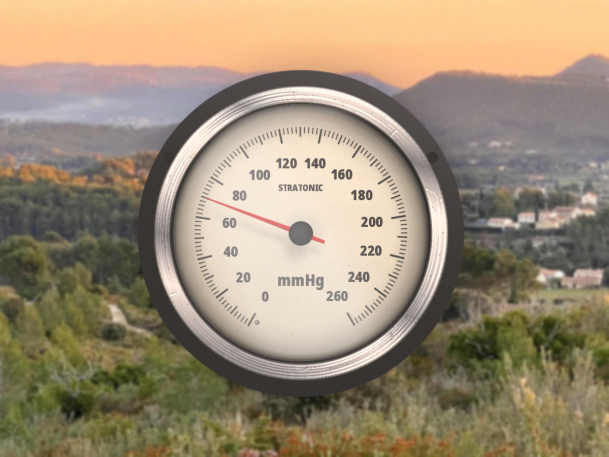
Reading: 70 mmHg
